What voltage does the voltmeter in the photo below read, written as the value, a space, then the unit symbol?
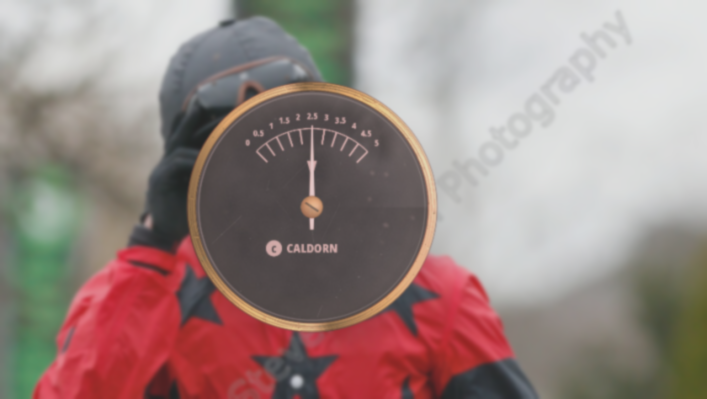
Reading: 2.5 V
